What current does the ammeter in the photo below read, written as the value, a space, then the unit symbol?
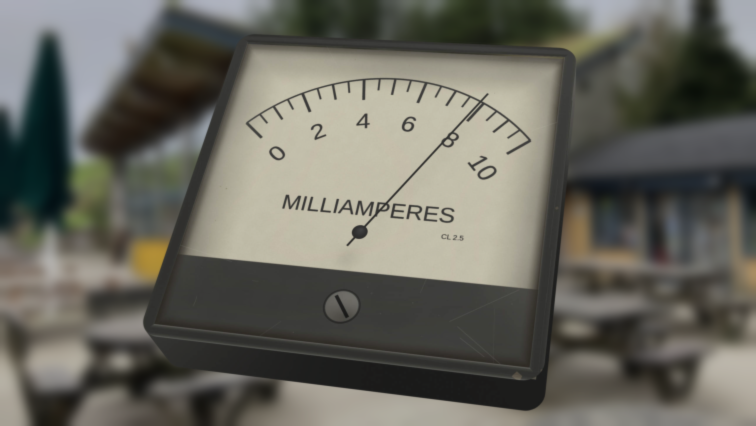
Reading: 8 mA
